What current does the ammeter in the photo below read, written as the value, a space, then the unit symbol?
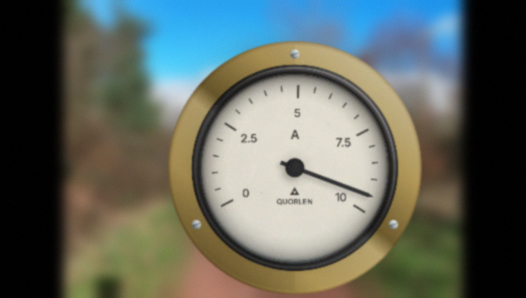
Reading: 9.5 A
